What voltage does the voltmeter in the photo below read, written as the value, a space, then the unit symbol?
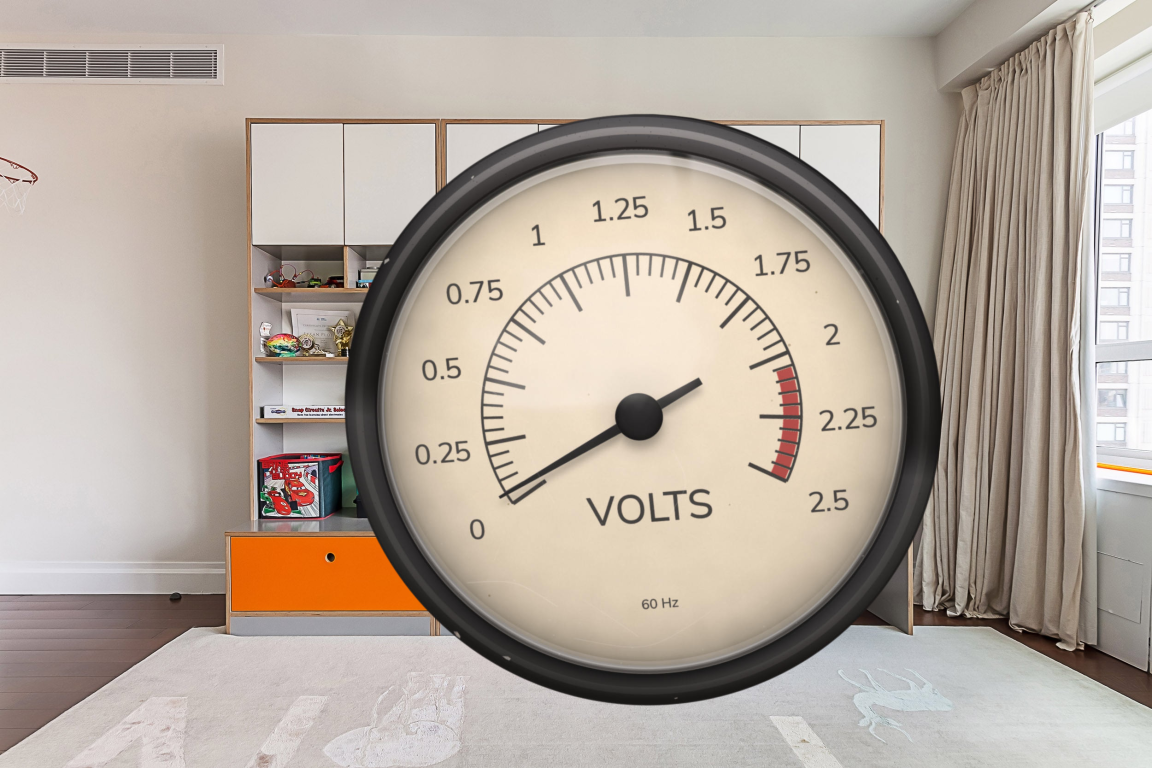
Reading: 0.05 V
